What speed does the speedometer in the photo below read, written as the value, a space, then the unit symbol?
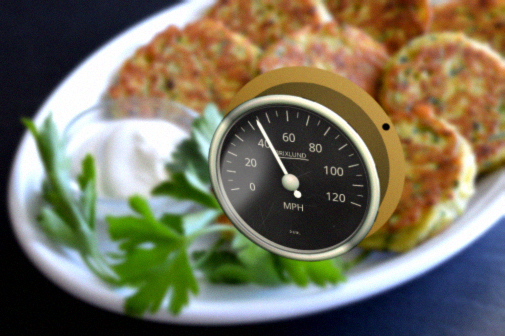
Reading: 45 mph
